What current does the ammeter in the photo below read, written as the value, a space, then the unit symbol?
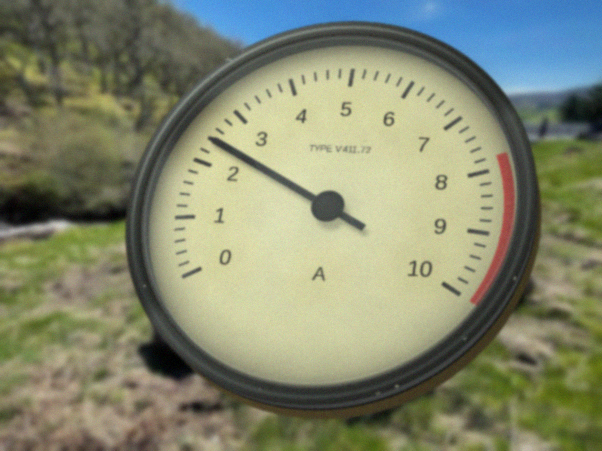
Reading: 2.4 A
